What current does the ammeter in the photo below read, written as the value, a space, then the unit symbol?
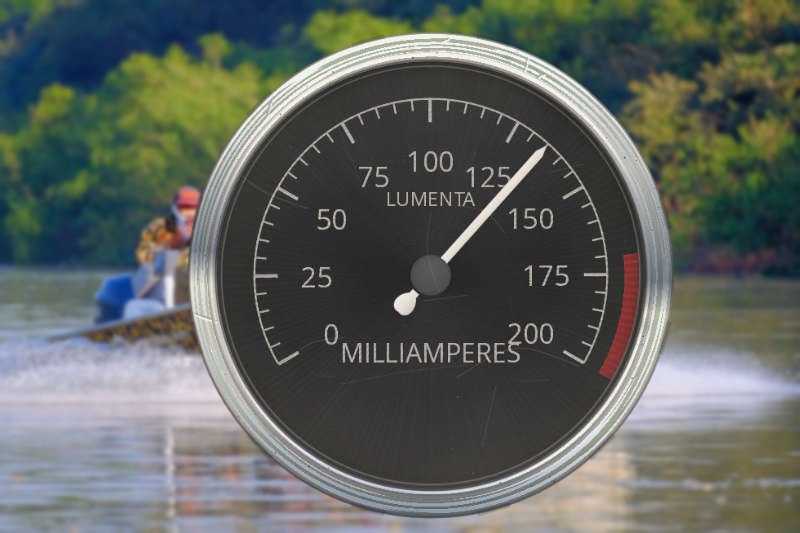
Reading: 135 mA
